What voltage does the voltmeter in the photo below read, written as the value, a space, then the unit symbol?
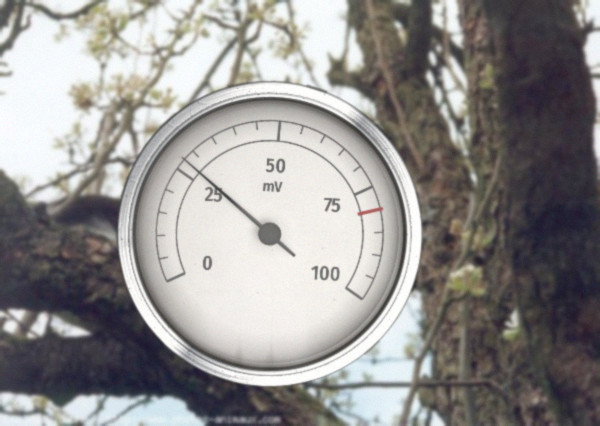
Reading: 27.5 mV
